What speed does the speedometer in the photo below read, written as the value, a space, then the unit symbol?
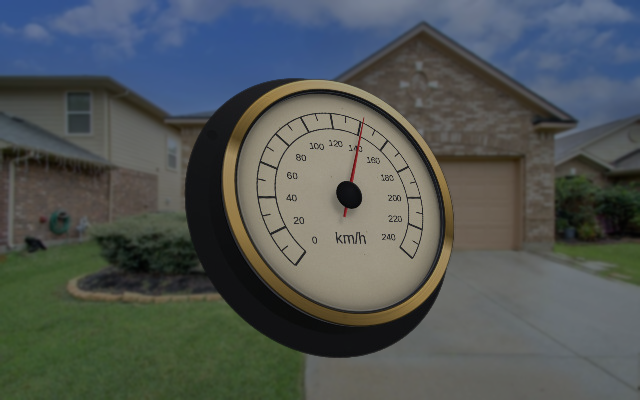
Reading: 140 km/h
